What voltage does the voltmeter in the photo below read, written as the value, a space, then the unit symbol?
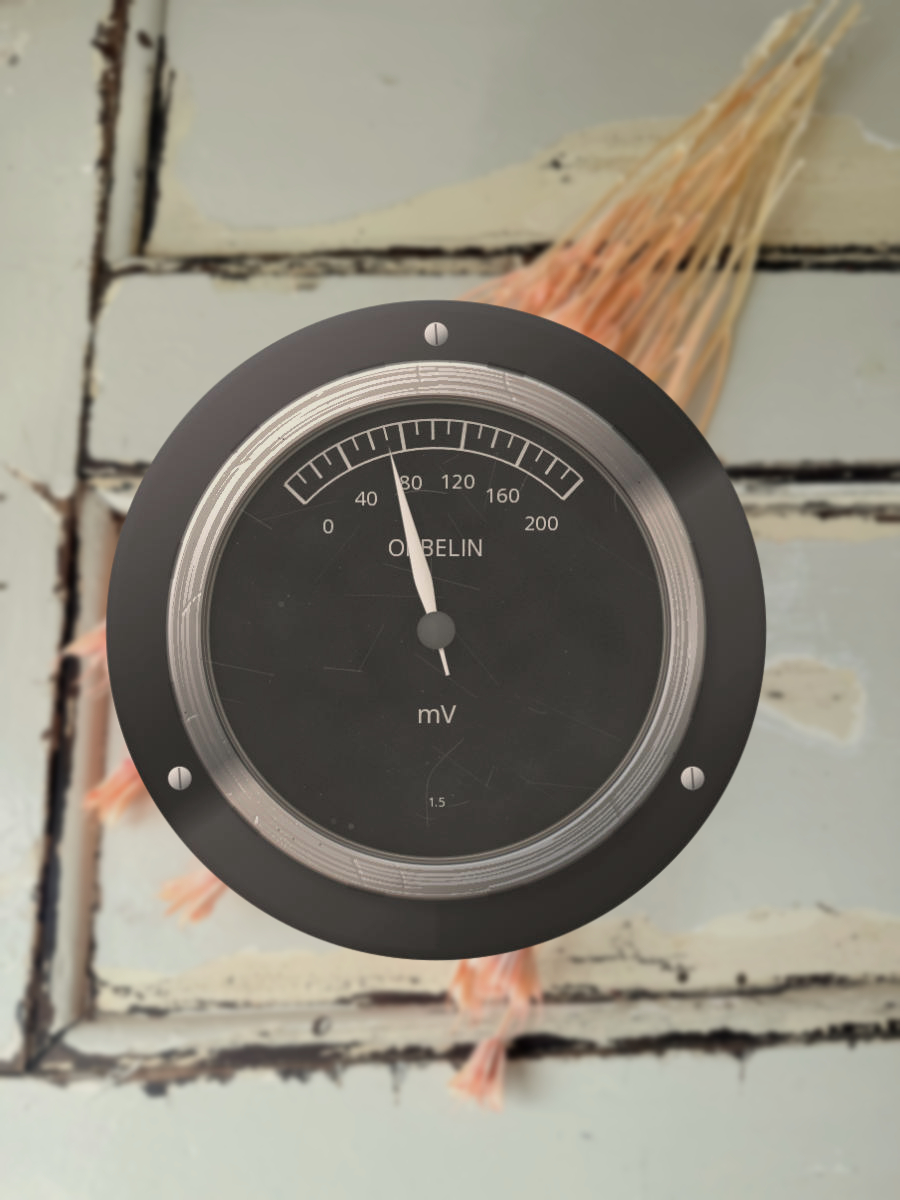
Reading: 70 mV
